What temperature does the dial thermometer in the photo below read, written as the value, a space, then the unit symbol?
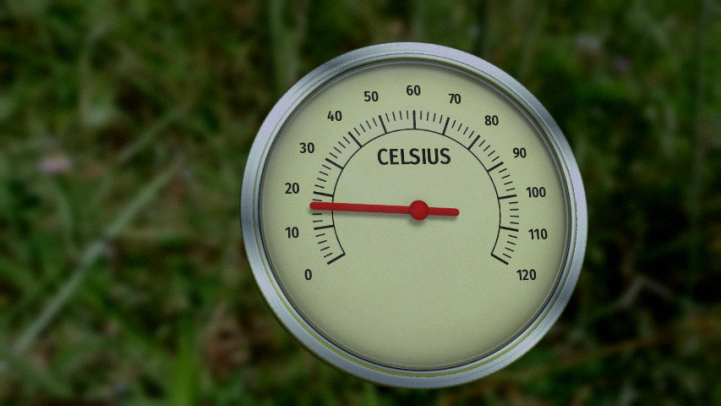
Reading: 16 °C
